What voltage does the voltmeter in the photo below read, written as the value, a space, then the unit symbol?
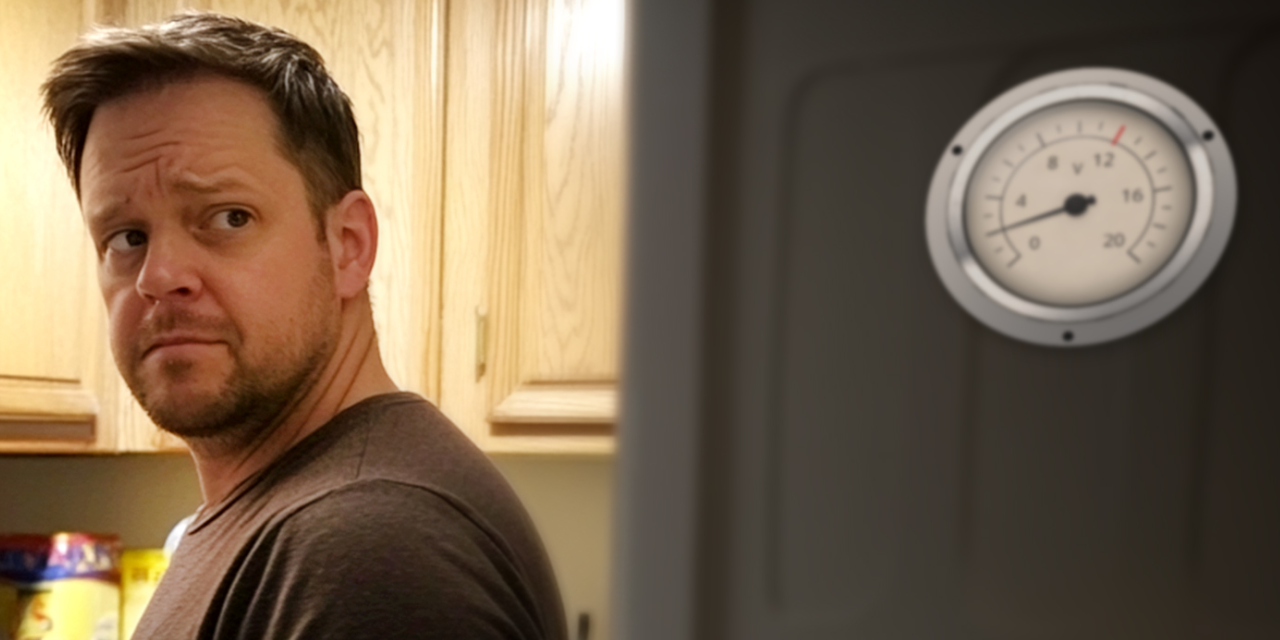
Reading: 2 V
